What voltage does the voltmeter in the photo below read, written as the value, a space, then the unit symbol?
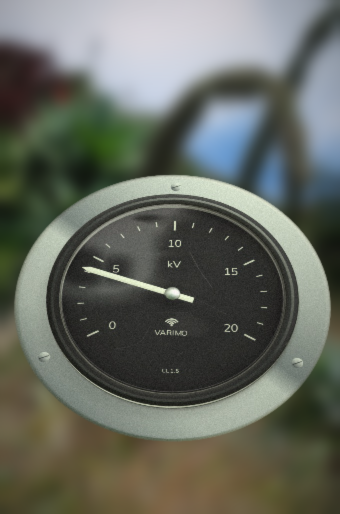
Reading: 4 kV
